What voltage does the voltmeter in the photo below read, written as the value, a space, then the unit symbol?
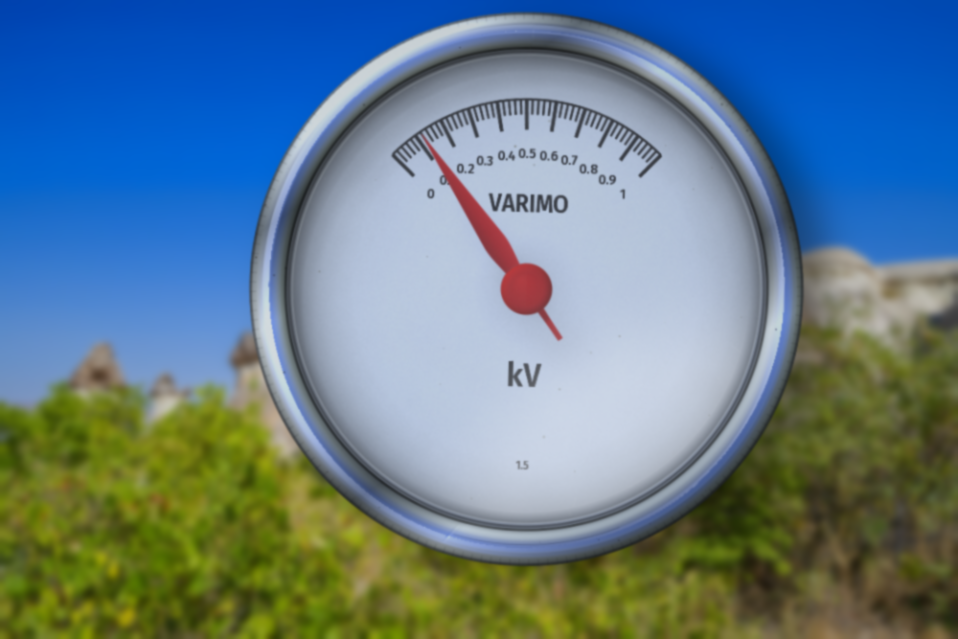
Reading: 0.12 kV
